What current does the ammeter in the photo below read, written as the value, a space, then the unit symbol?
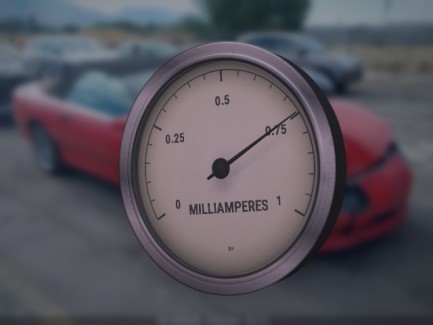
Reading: 0.75 mA
